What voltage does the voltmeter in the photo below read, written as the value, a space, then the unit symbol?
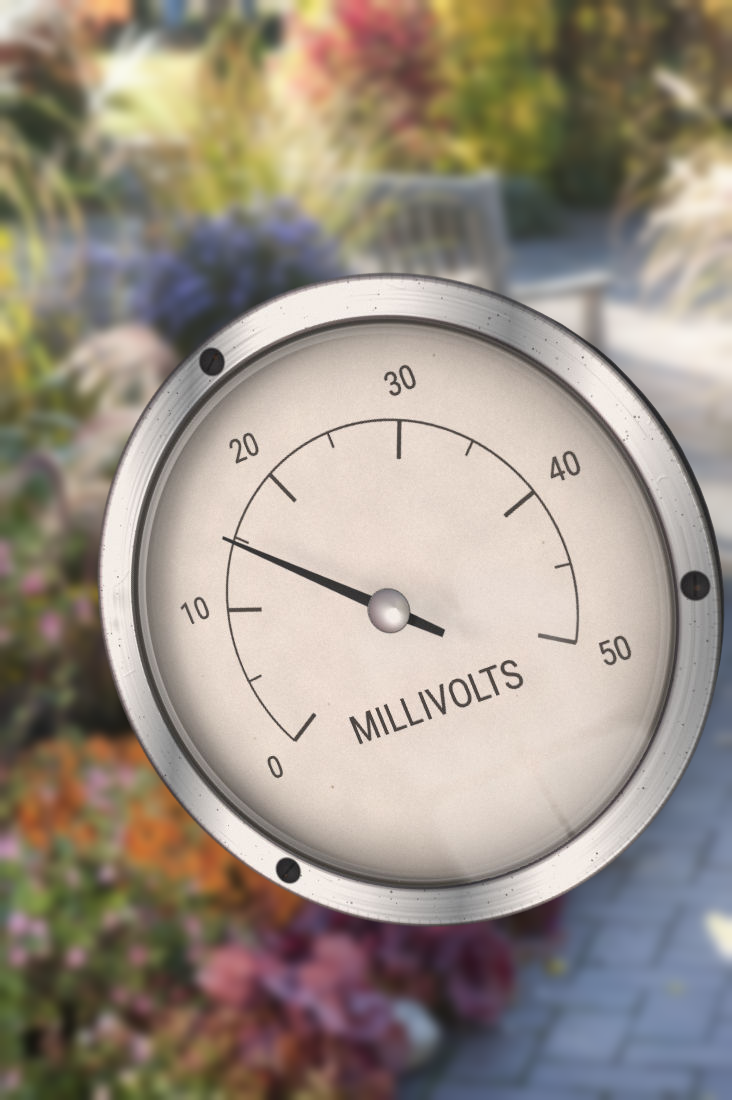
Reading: 15 mV
